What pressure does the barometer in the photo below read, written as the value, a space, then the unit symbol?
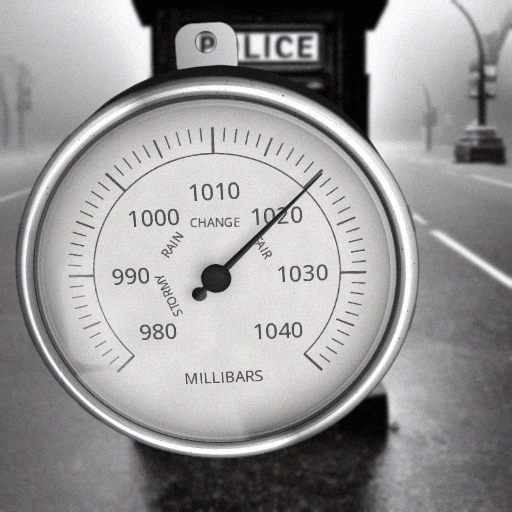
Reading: 1020 mbar
